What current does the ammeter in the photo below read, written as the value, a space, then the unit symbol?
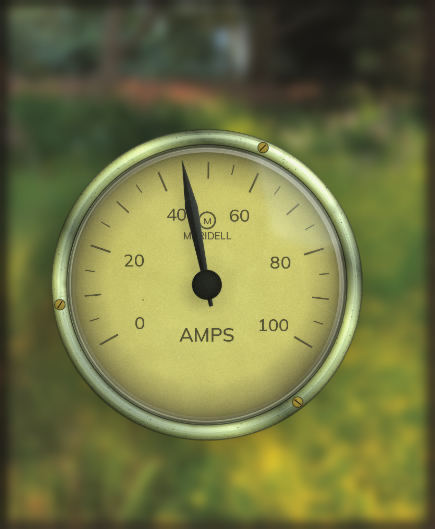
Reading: 45 A
